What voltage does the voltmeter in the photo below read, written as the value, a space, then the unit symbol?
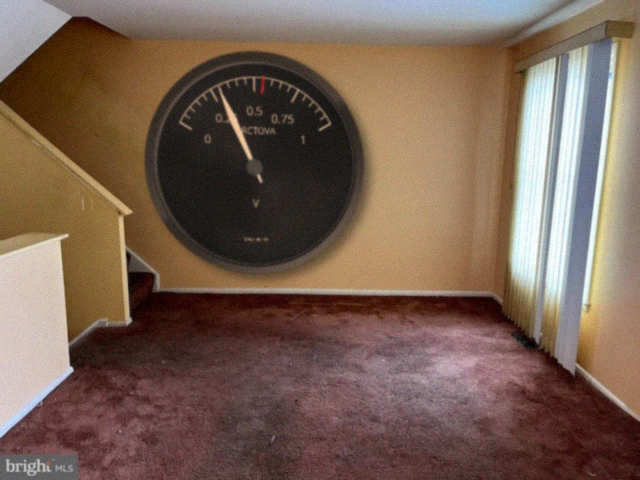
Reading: 0.3 V
